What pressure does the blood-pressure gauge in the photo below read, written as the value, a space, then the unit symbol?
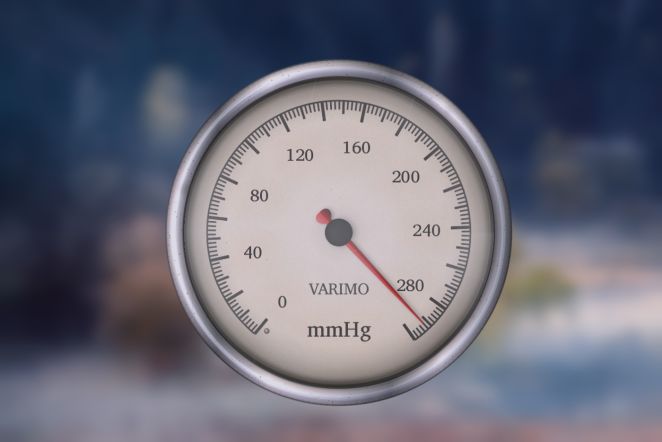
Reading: 292 mmHg
